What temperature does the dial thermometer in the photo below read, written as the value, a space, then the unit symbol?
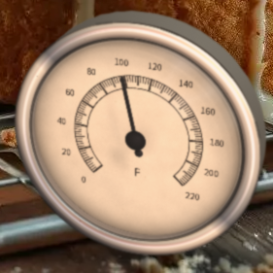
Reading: 100 °F
